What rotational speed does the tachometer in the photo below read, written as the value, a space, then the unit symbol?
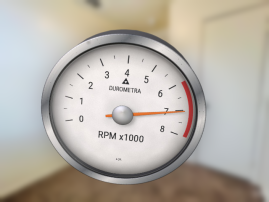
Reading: 7000 rpm
